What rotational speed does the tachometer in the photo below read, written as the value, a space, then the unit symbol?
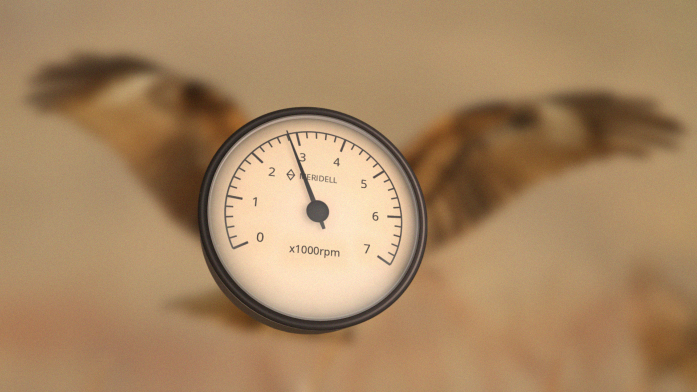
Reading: 2800 rpm
